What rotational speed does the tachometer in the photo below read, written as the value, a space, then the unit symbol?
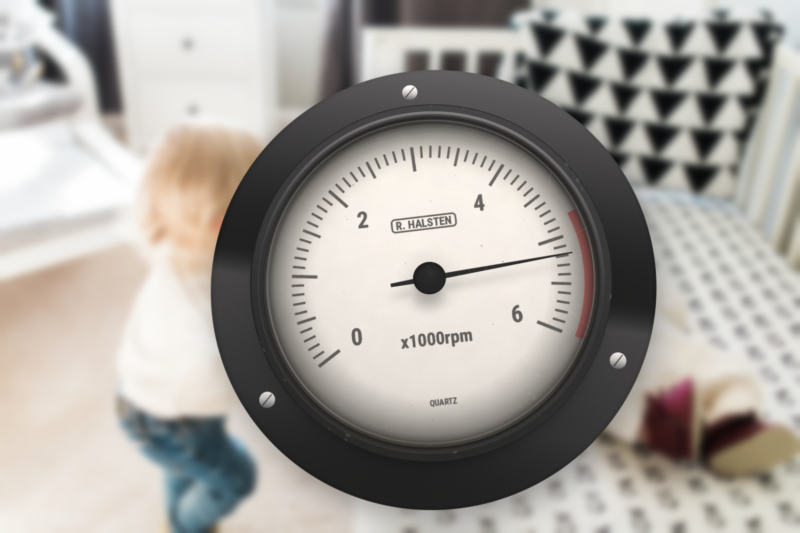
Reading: 5200 rpm
